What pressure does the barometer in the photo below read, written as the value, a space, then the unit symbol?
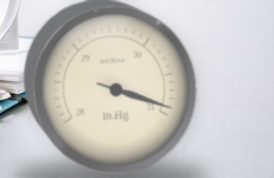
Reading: 30.9 inHg
